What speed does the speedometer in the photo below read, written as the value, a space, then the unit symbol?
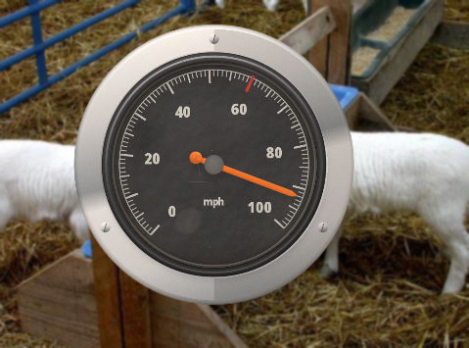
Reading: 92 mph
